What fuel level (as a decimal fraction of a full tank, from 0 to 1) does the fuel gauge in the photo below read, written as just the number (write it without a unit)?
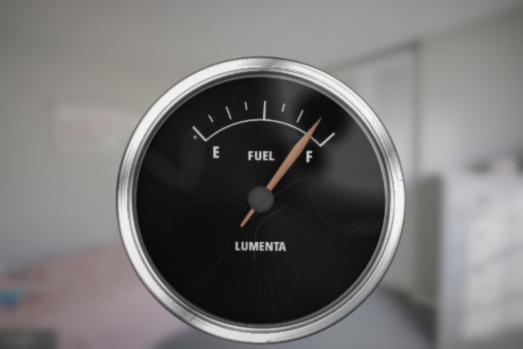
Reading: 0.875
